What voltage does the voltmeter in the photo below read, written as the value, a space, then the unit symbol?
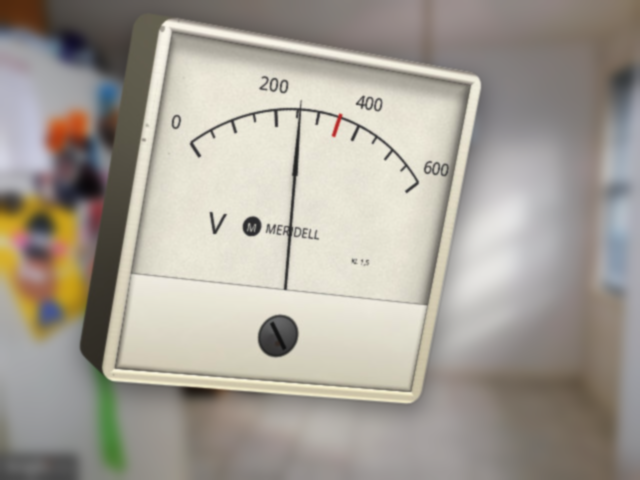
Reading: 250 V
